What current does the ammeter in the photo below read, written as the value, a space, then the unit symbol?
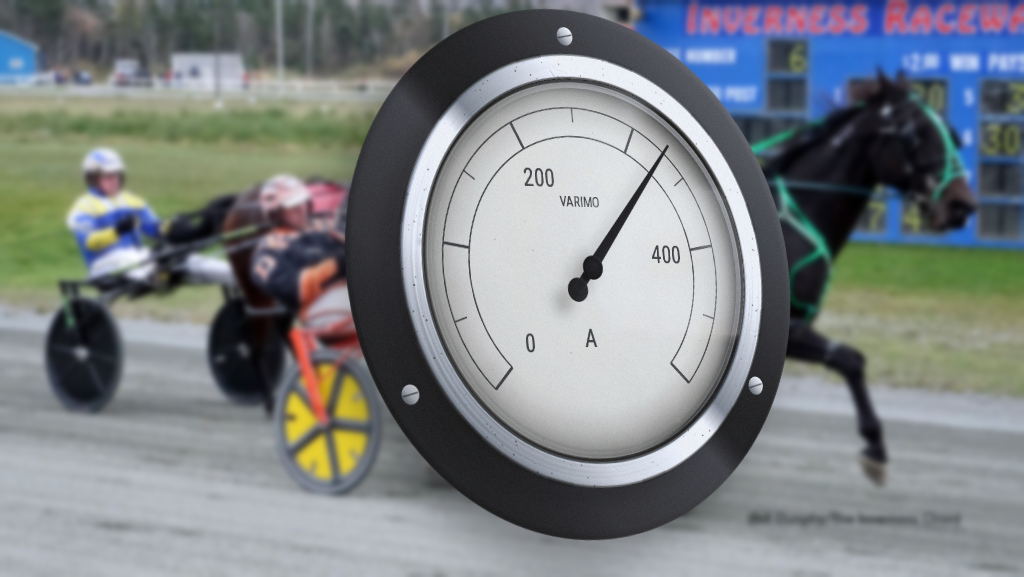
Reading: 325 A
